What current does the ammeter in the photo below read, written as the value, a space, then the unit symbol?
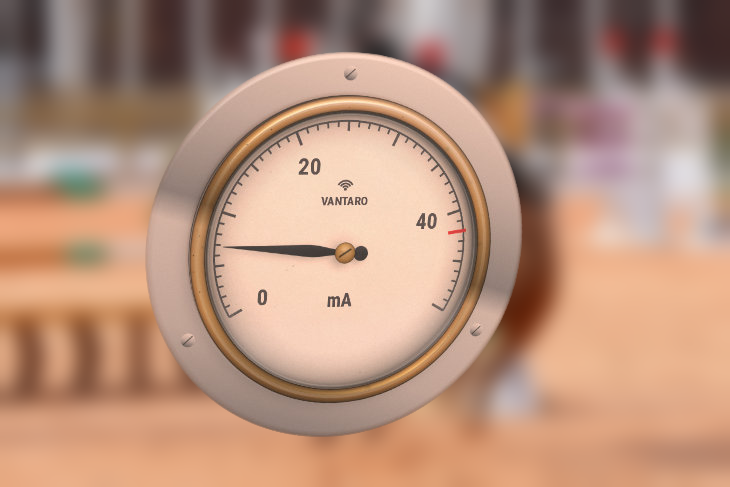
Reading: 7 mA
